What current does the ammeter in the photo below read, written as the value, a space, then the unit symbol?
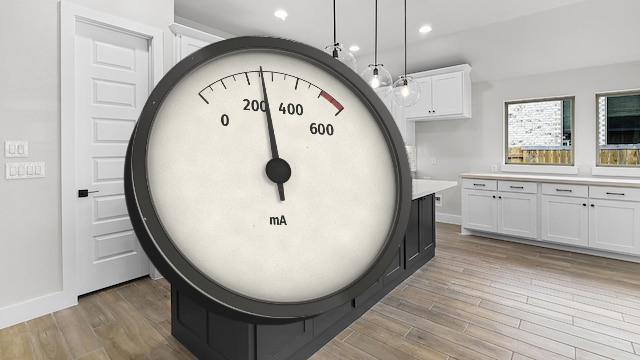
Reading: 250 mA
